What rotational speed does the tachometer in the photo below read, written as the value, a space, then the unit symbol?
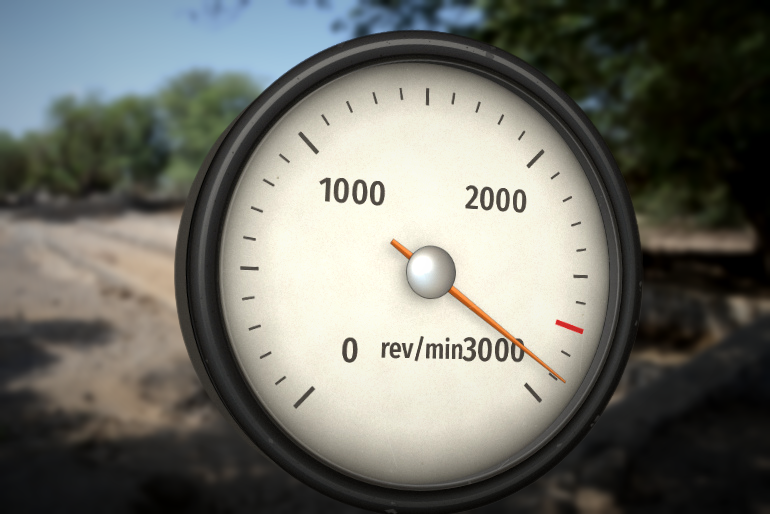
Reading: 2900 rpm
